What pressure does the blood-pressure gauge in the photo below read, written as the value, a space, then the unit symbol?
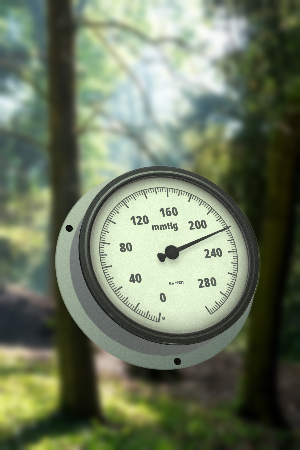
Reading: 220 mmHg
